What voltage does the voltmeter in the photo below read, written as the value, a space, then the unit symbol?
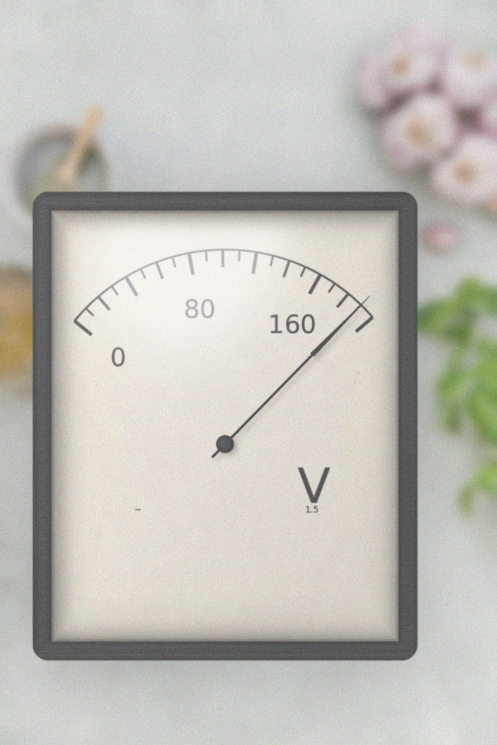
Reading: 190 V
